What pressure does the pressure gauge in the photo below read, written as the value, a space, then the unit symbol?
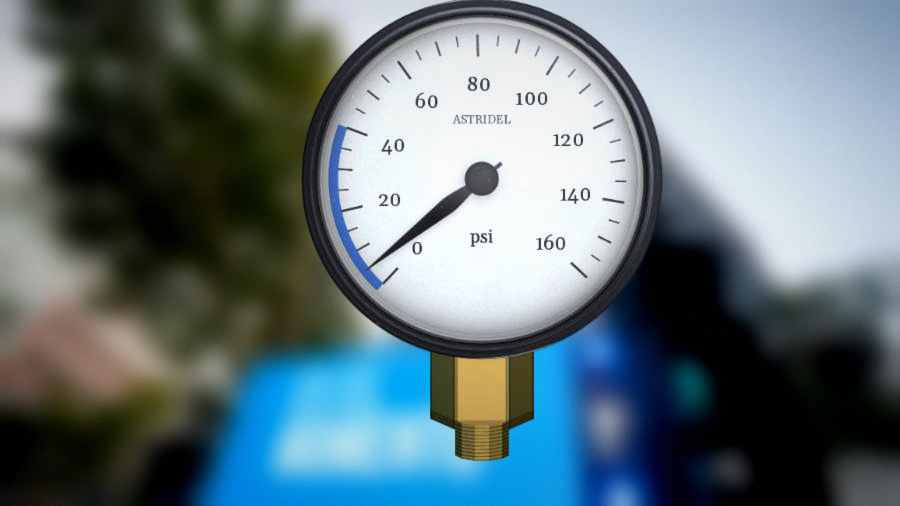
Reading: 5 psi
